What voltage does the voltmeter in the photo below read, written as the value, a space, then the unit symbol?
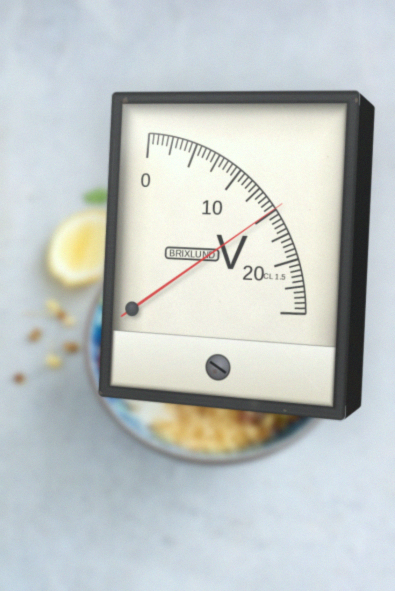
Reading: 15 V
